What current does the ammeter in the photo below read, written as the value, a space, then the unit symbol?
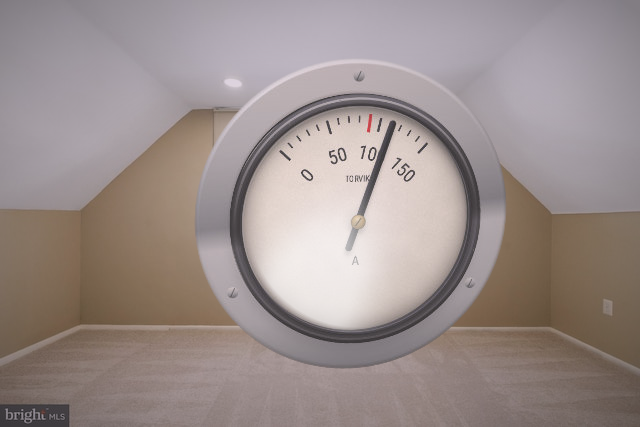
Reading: 110 A
